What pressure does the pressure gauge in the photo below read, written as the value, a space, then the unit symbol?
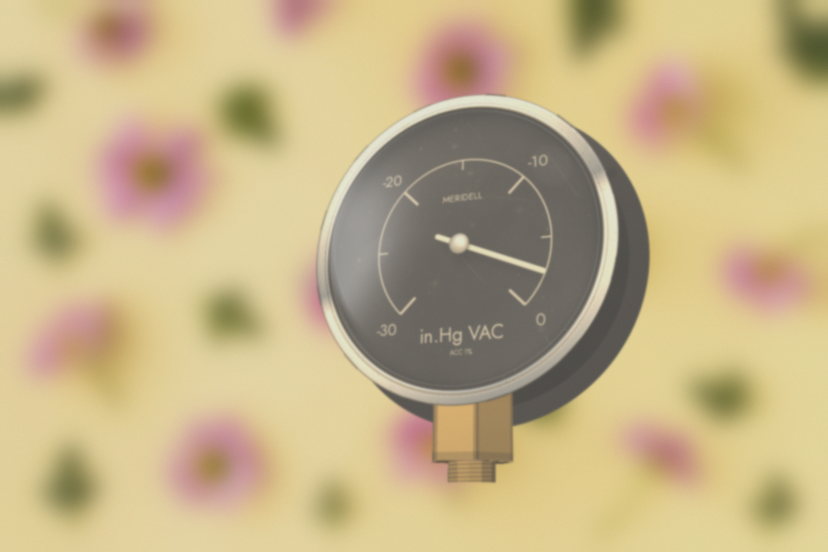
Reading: -2.5 inHg
